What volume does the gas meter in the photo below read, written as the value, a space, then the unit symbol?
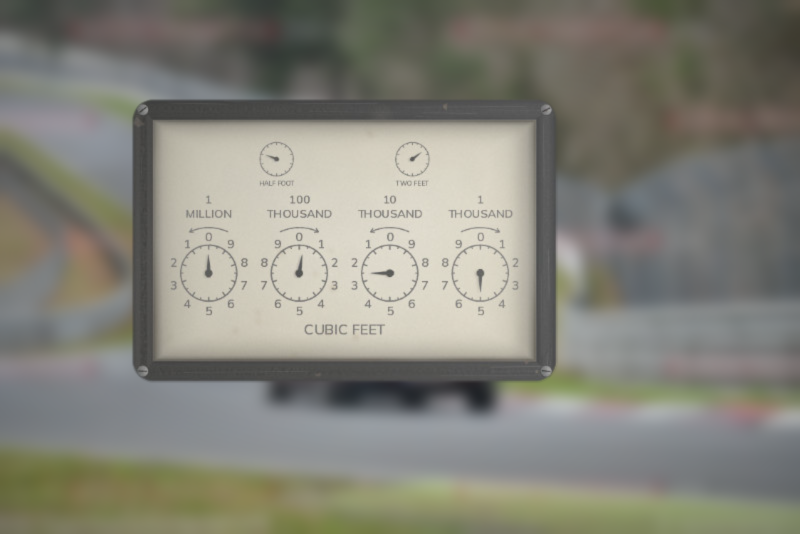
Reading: 2500 ft³
